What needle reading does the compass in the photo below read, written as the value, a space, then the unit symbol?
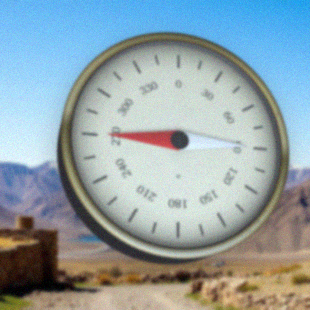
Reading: 270 °
